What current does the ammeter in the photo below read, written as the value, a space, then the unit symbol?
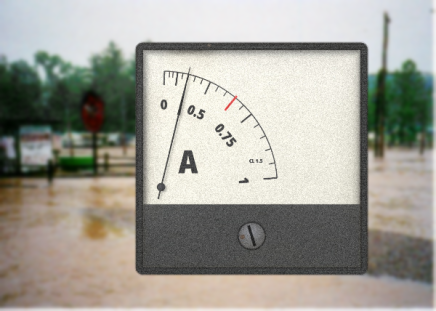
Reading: 0.35 A
